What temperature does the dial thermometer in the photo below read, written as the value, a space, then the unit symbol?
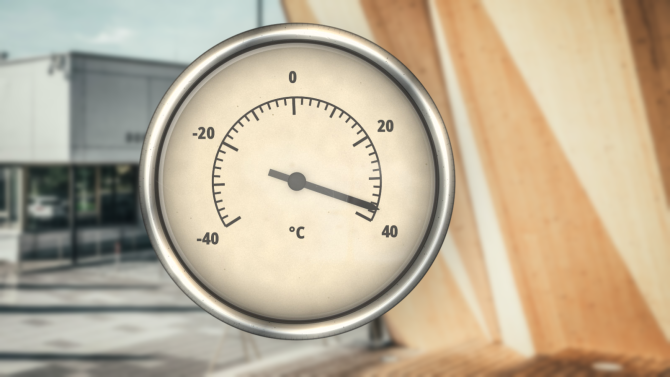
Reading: 37 °C
